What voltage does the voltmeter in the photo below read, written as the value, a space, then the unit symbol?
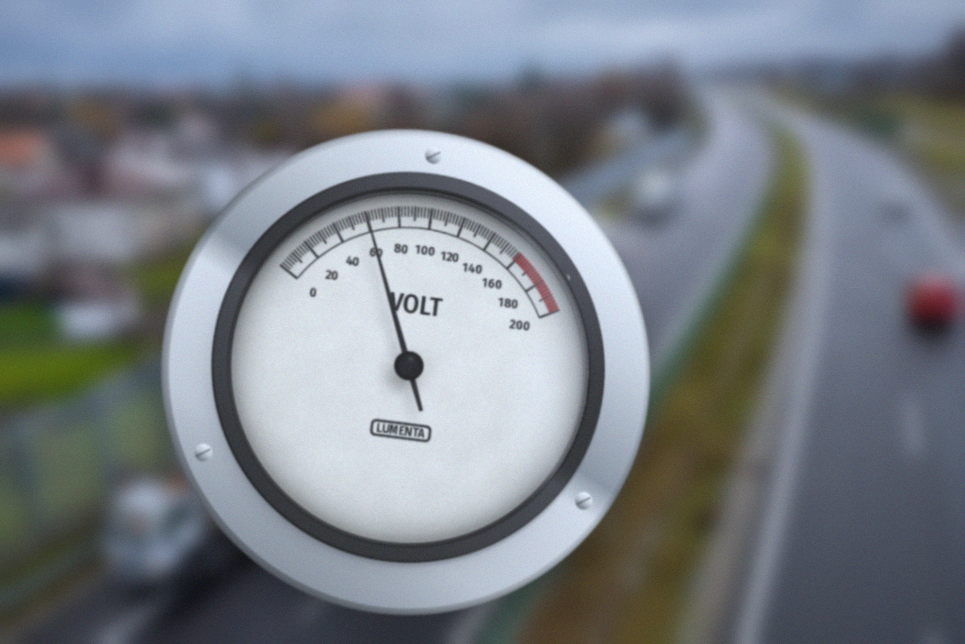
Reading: 60 V
